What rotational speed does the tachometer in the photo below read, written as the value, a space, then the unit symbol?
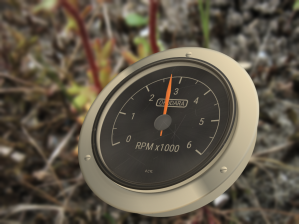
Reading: 2750 rpm
